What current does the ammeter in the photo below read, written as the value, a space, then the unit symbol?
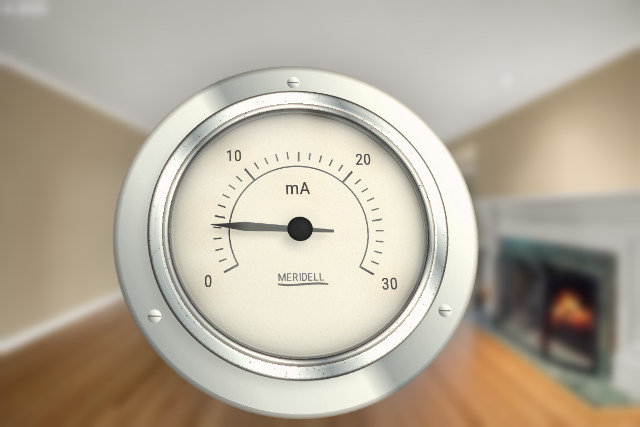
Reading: 4 mA
